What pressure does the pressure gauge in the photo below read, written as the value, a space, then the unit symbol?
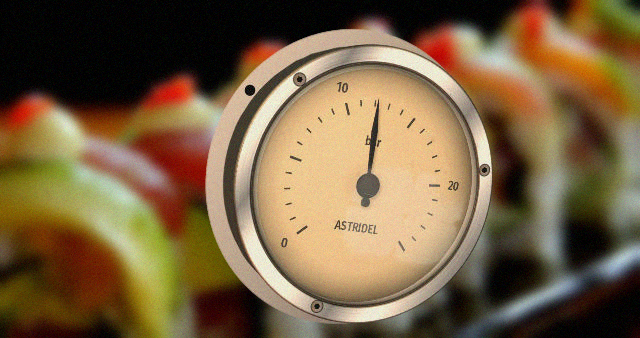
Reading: 12 bar
